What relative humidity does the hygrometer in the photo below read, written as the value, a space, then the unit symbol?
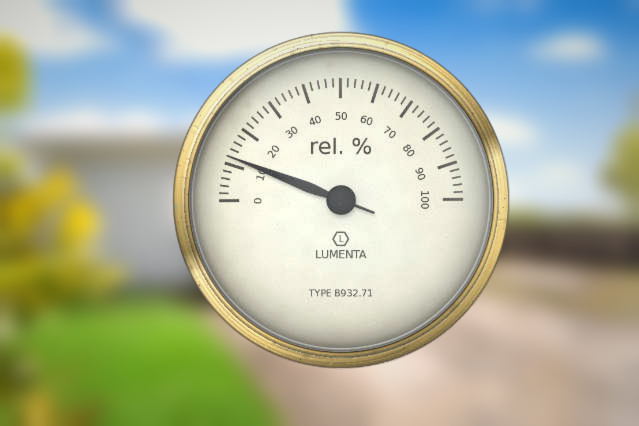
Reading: 12 %
